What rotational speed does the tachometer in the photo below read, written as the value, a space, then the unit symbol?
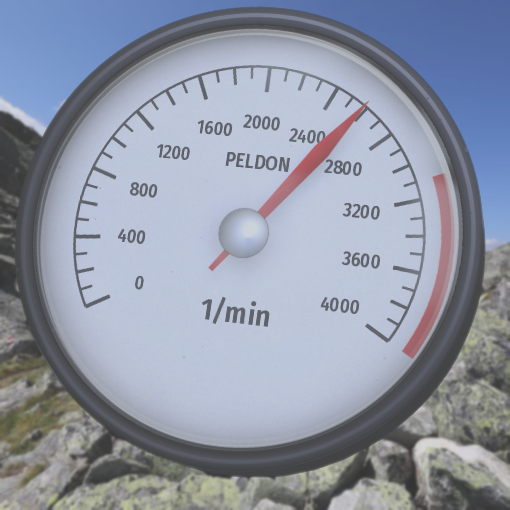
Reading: 2600 rpm
